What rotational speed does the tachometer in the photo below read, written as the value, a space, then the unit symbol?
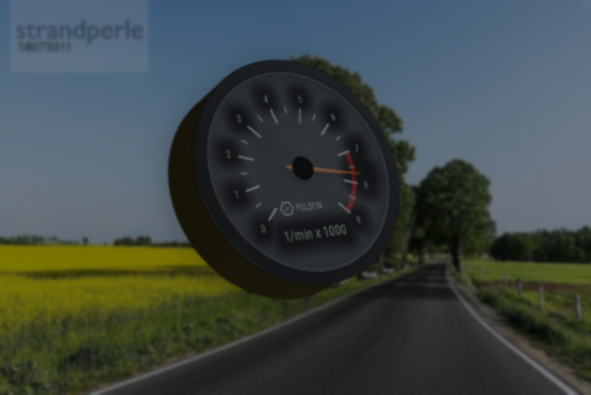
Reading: 7750 rpm
